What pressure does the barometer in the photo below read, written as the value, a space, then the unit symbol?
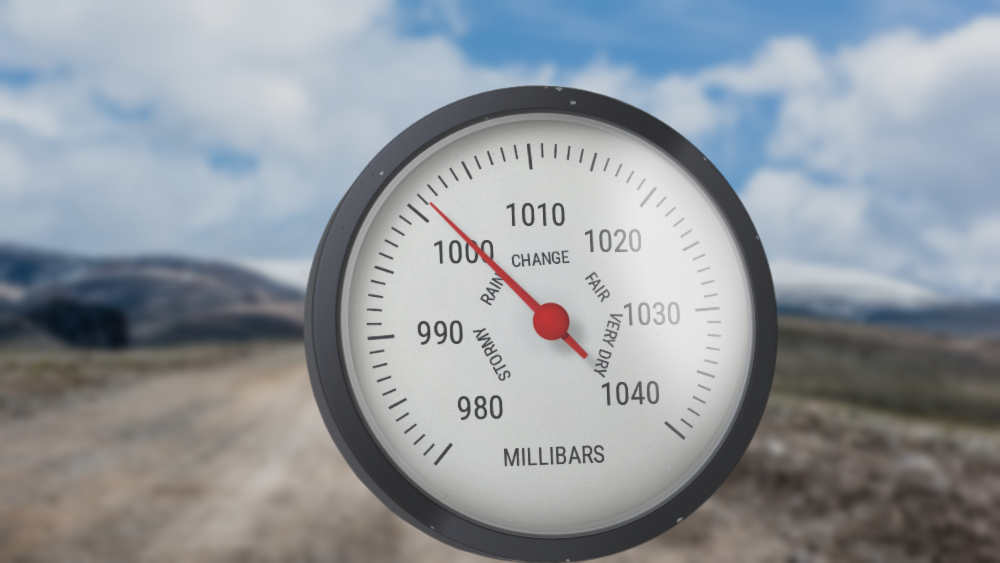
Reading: 1001 mbar
